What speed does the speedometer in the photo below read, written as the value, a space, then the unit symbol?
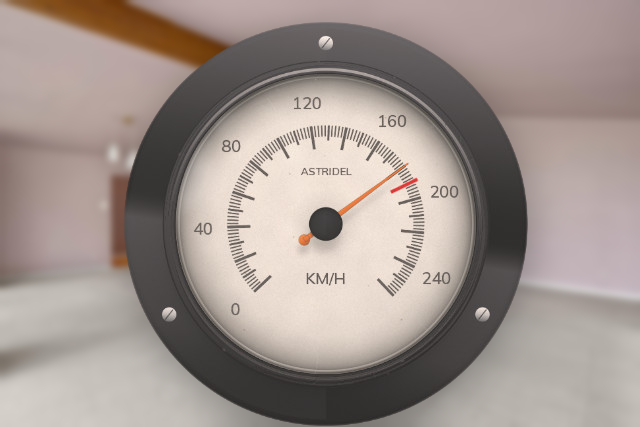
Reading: 180 km/h
